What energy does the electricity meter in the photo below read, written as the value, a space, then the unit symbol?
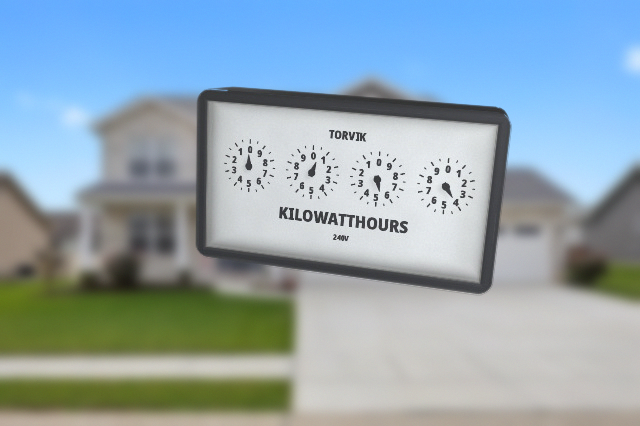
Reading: 54 kWh
